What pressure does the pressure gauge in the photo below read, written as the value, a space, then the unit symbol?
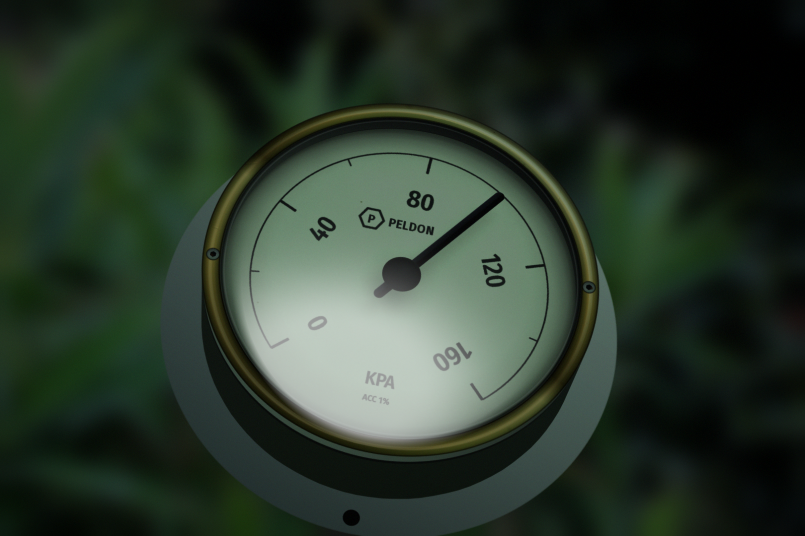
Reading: 100 kPa
